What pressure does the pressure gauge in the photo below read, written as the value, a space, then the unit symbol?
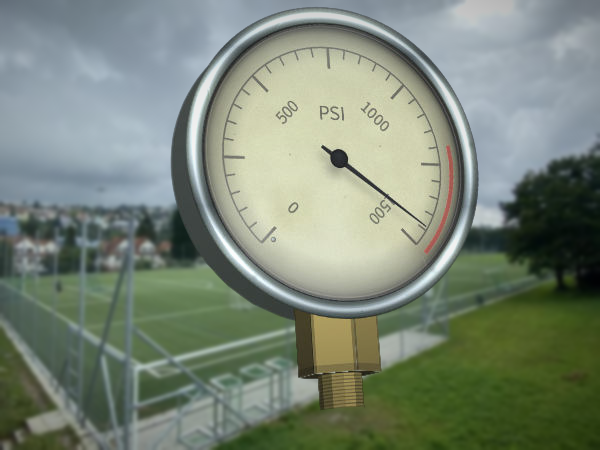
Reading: 1450 psi
